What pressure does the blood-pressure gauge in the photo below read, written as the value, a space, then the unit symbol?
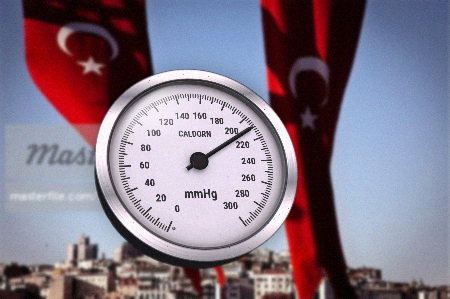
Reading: 210 mmHg
